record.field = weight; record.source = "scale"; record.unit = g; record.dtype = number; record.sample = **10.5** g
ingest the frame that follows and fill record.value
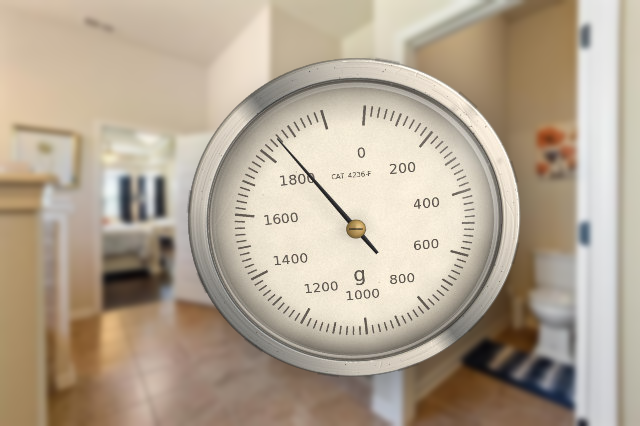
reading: **1860** g
